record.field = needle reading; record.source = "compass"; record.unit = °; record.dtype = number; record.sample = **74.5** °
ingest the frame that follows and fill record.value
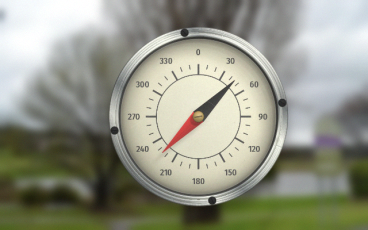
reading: **225** °
